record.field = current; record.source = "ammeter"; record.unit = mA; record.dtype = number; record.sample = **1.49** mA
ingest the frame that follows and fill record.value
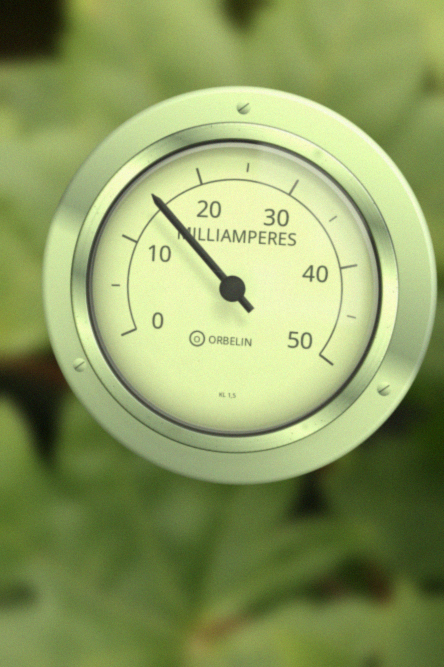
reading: **15** mA
